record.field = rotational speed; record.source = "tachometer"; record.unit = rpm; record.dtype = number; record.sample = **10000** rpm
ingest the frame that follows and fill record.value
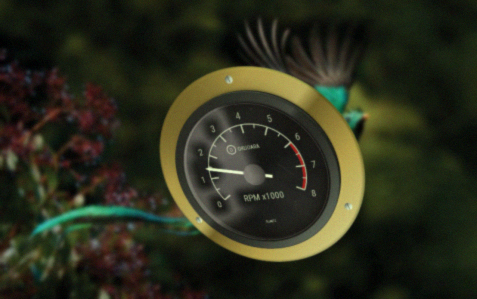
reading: **1500** rpm
